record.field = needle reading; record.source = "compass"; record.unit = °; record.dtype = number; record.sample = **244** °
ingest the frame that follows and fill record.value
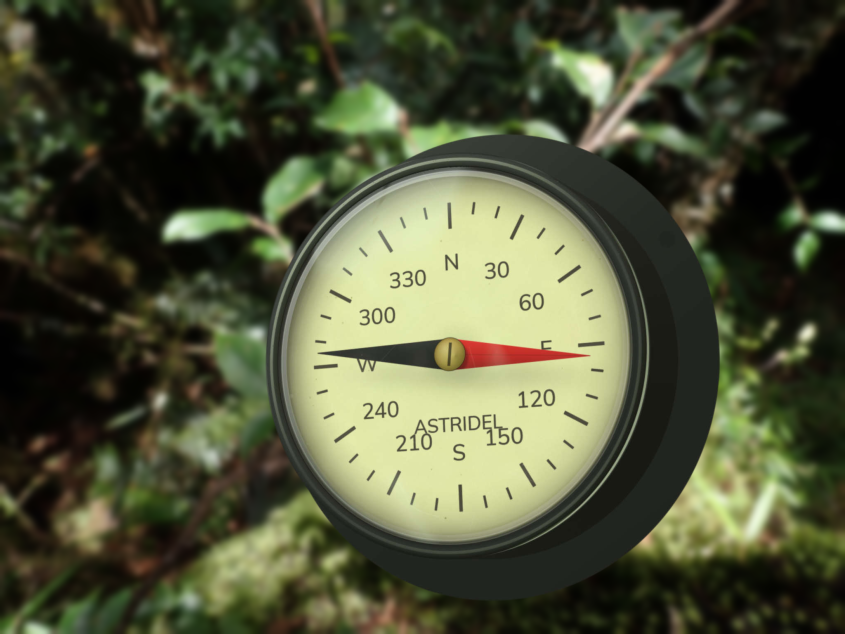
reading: **95** °
